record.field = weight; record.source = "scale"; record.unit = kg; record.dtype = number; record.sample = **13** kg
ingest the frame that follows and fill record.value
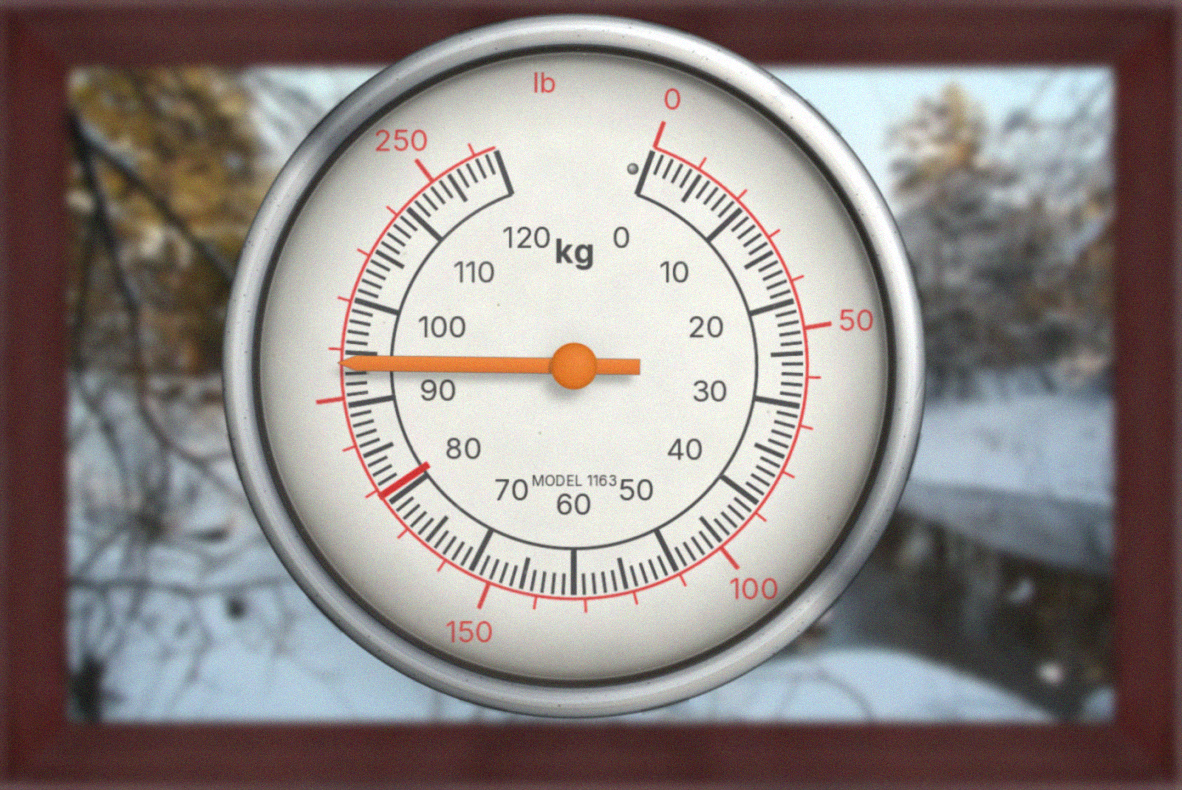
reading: **94** kg
